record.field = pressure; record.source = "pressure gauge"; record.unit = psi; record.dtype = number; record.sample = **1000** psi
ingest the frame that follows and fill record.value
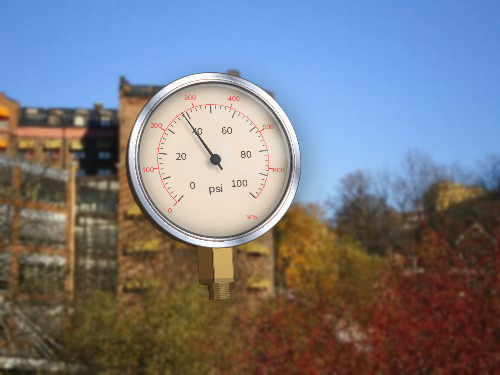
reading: **38** psi
